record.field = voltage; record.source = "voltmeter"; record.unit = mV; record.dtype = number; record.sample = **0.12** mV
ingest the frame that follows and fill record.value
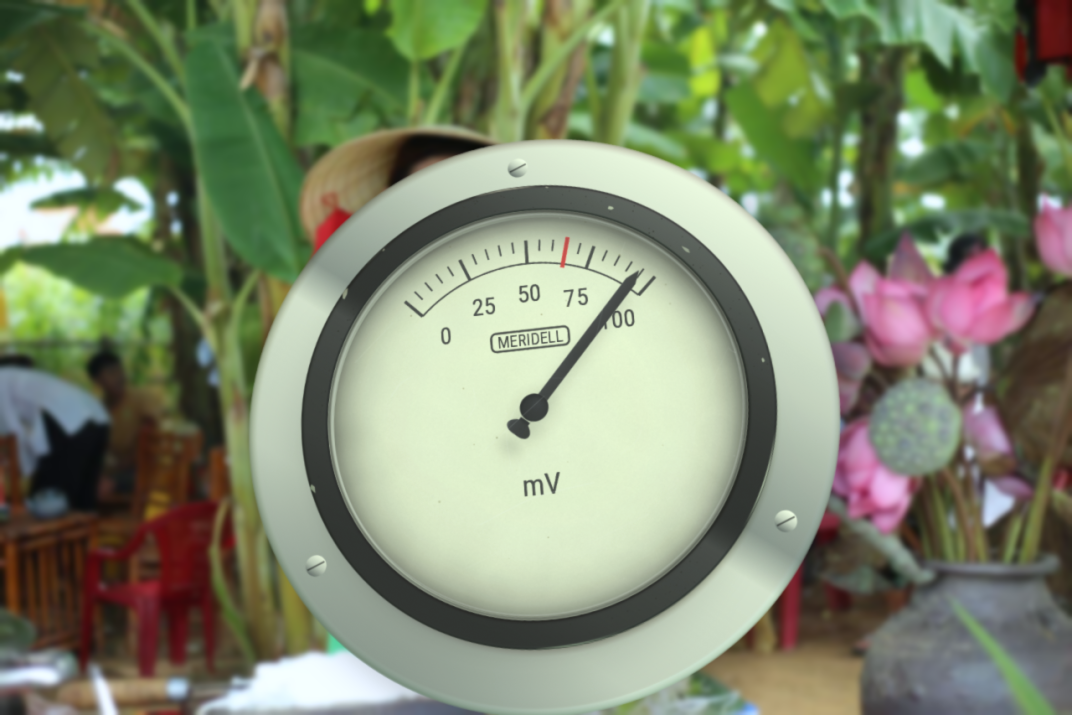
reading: **95** mV
